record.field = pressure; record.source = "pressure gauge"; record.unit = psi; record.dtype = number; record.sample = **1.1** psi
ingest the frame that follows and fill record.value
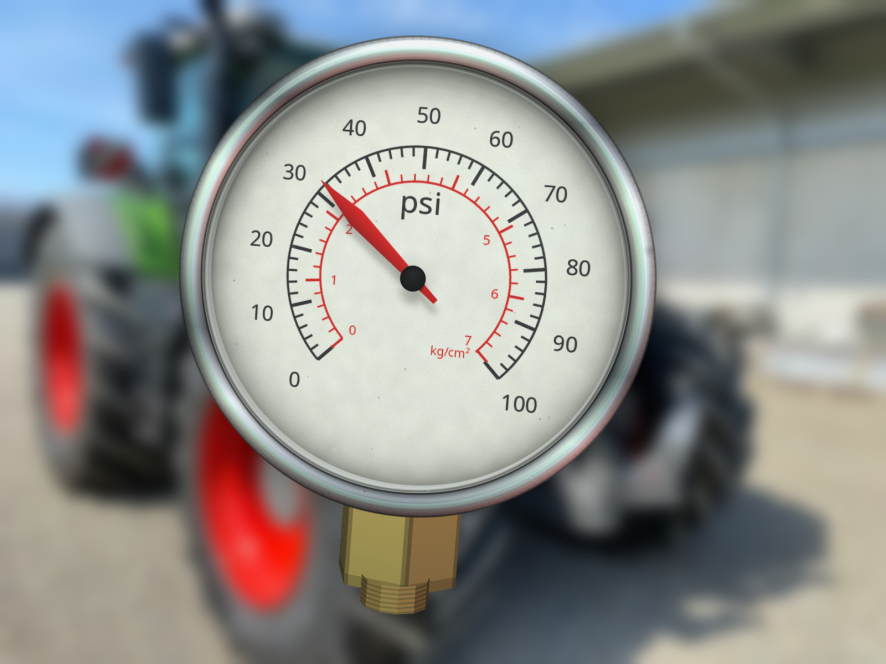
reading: **32** psi
